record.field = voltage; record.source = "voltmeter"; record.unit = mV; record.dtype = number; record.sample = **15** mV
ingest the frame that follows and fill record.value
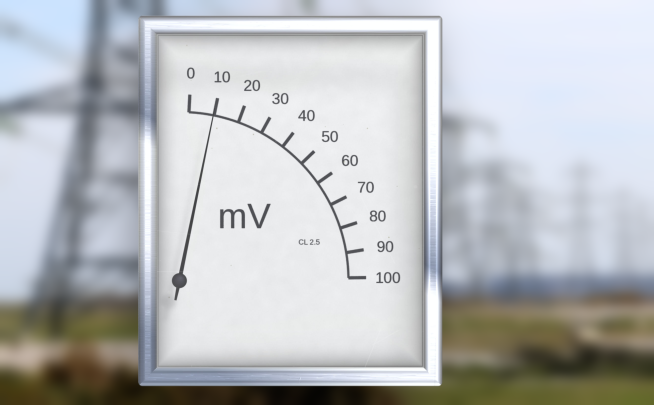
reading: **10** mV
